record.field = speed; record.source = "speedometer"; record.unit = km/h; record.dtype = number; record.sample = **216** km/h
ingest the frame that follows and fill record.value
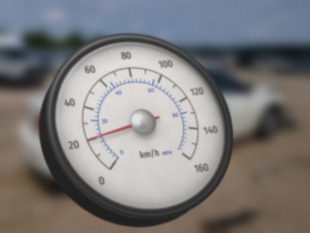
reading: **20** km/h
